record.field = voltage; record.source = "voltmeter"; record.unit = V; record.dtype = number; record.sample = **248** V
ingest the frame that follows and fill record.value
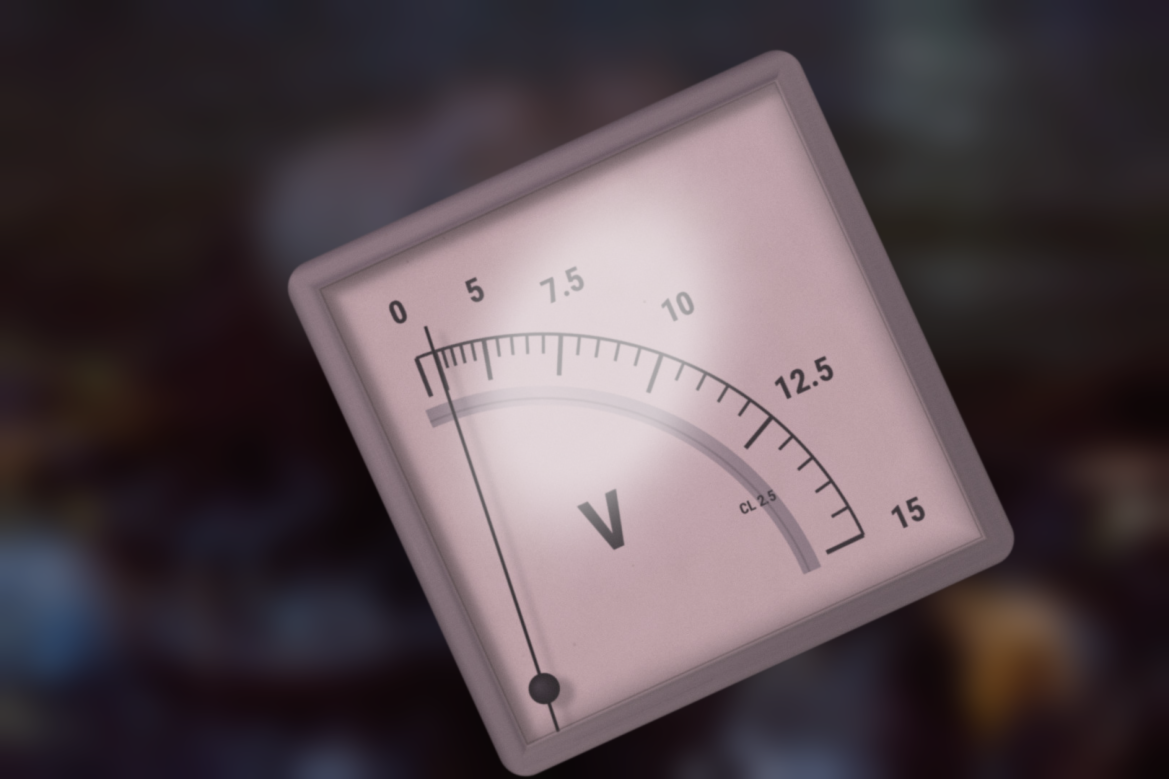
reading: **2.5** V
